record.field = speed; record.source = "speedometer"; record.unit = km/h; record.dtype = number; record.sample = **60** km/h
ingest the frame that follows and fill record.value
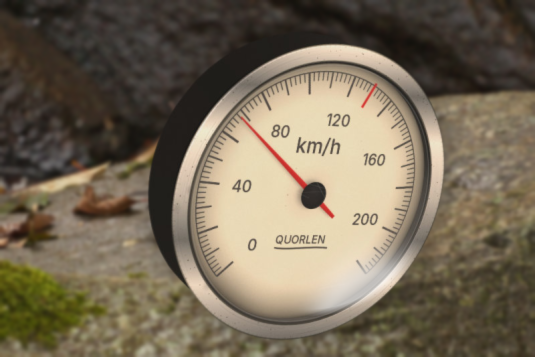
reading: **68** km/h
